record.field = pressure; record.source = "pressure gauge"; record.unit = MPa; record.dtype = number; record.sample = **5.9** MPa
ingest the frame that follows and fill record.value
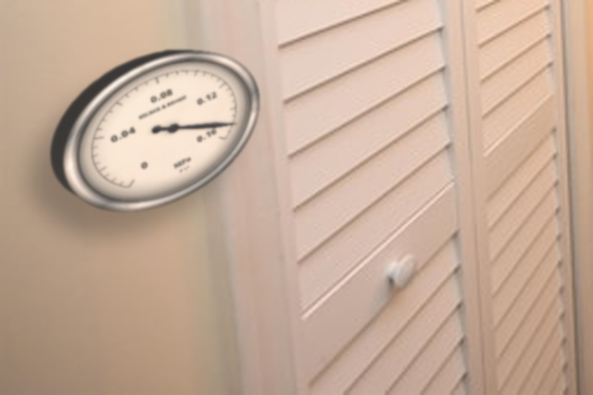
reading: **0.15** MPa
